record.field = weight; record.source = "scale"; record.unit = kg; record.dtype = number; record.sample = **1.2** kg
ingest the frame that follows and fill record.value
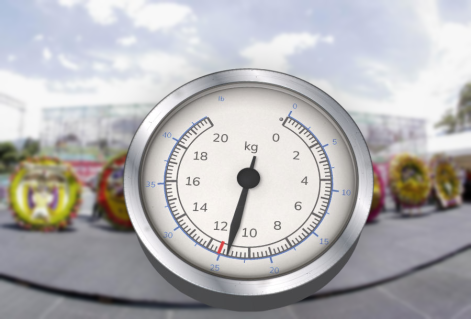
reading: **11** kg
